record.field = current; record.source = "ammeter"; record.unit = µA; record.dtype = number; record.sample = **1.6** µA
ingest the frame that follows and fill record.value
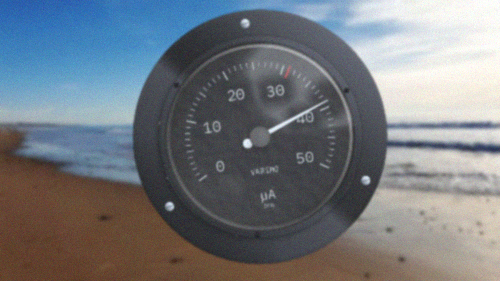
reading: **39** µA
